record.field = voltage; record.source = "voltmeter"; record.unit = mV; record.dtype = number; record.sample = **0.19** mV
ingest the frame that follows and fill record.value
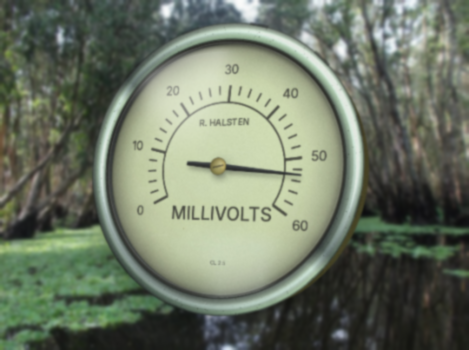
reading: **53** mV
